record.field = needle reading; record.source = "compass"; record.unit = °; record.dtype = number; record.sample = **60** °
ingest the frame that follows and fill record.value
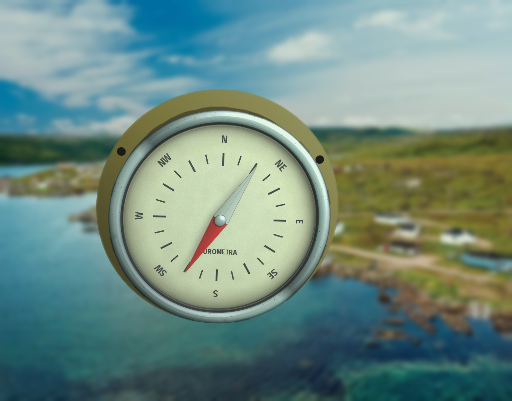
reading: **210** °
